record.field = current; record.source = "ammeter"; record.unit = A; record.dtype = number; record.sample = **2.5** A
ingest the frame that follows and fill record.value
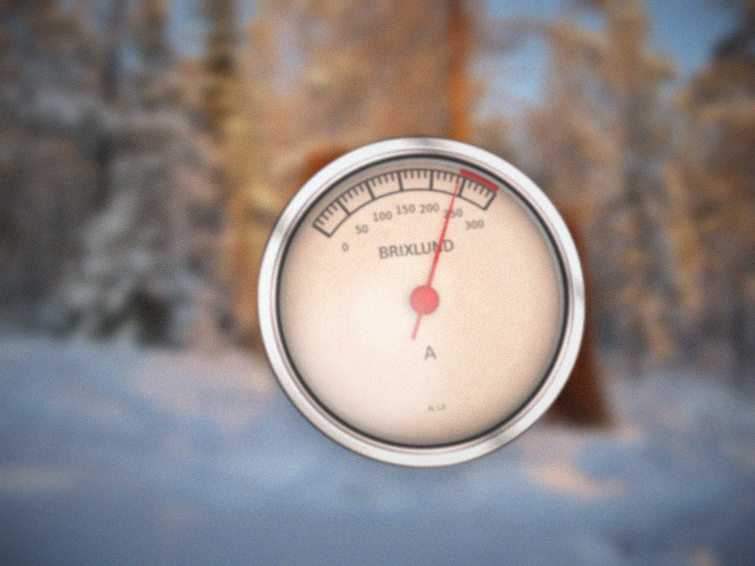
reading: **240** A
